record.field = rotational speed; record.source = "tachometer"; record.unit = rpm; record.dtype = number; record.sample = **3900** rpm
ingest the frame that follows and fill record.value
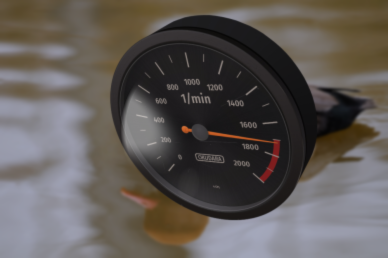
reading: **1700** rpm
